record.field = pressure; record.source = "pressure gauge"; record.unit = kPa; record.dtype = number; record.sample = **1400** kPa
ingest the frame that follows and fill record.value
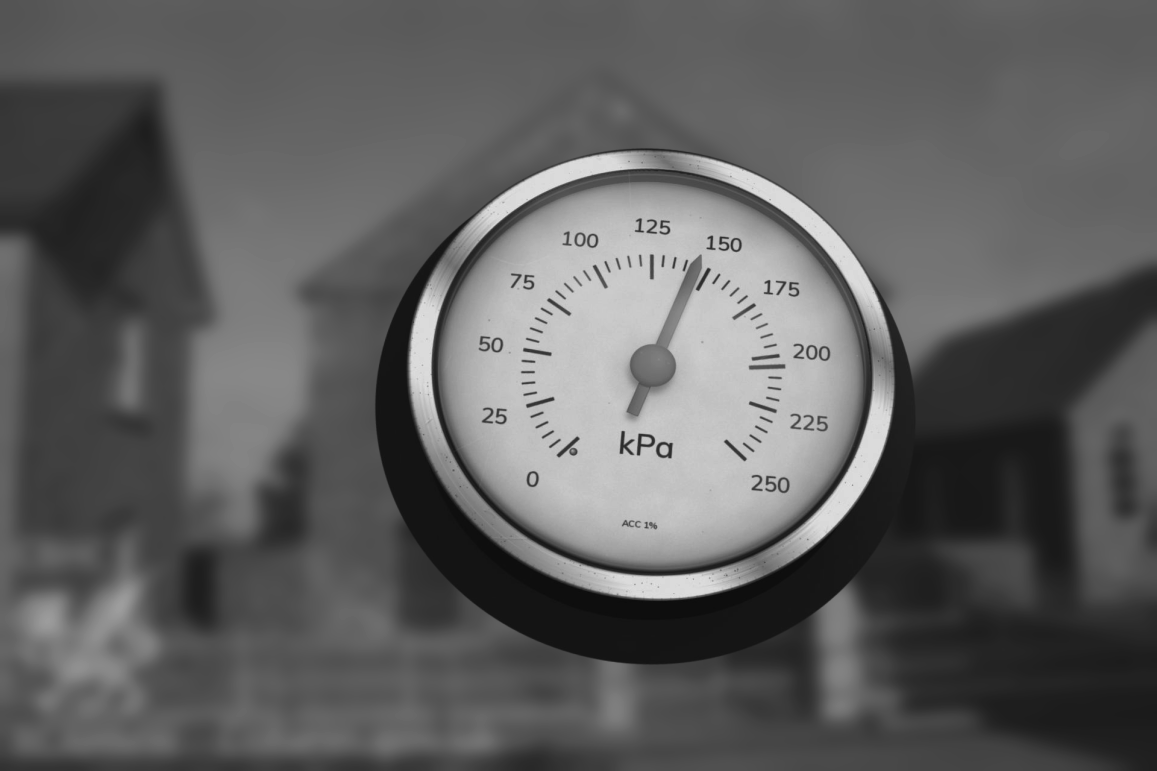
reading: **145** kPa
